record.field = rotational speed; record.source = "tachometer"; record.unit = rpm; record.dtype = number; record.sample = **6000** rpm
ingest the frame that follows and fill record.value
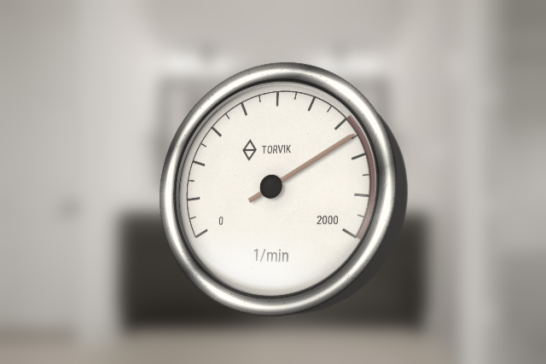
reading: **1500** rpm
